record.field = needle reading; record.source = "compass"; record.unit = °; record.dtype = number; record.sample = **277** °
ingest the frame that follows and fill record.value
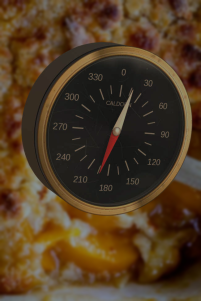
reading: **195** °
